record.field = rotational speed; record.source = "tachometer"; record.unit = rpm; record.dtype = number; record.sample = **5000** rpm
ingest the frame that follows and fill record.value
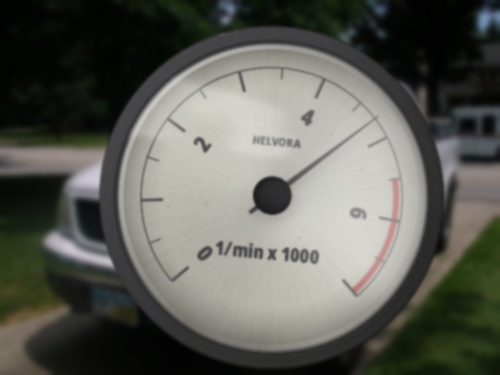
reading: **4750** rpm
